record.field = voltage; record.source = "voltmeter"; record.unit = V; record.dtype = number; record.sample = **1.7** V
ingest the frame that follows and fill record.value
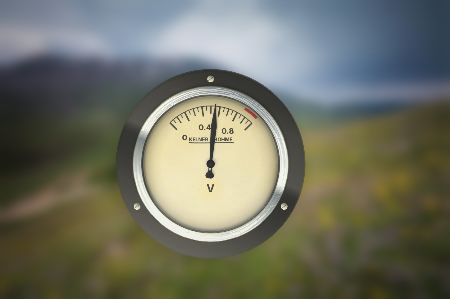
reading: **0.55** V
